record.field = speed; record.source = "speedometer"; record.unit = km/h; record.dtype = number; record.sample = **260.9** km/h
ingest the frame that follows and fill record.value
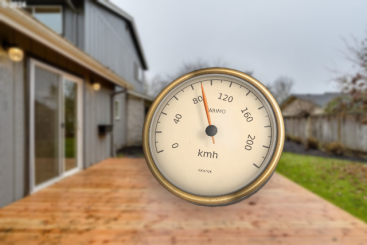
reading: **90** km/h
